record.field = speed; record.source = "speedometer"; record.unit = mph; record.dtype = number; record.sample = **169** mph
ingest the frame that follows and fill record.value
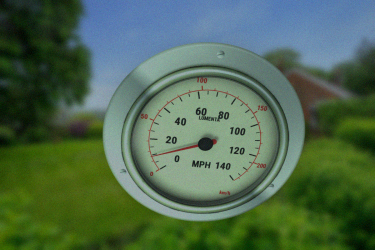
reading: **10** mph
